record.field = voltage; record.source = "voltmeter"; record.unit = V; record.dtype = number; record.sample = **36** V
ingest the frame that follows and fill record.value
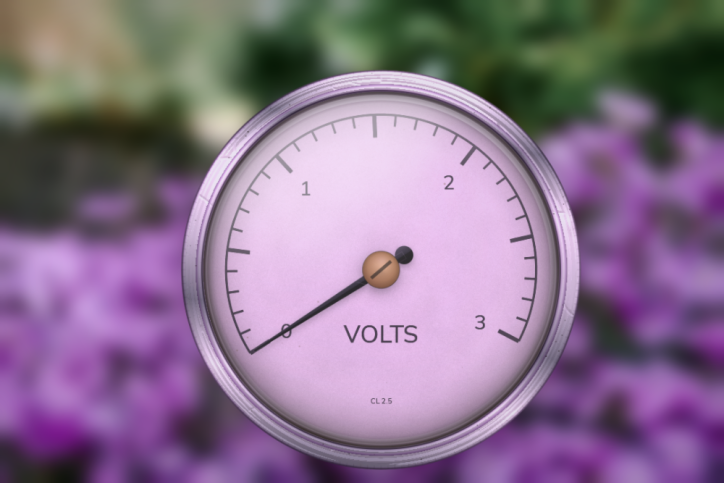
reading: **0** V
